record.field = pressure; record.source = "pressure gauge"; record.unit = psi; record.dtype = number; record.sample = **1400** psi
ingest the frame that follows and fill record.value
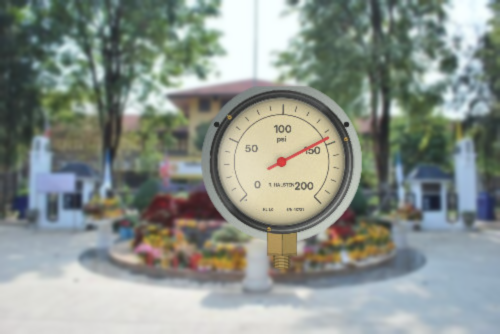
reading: **145** psi
